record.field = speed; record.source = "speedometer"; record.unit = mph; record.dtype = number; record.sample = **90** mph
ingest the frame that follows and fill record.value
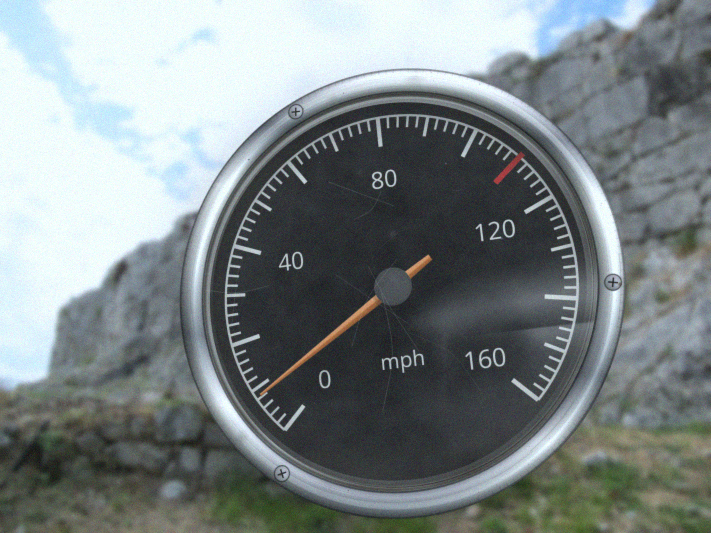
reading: **8** mph
